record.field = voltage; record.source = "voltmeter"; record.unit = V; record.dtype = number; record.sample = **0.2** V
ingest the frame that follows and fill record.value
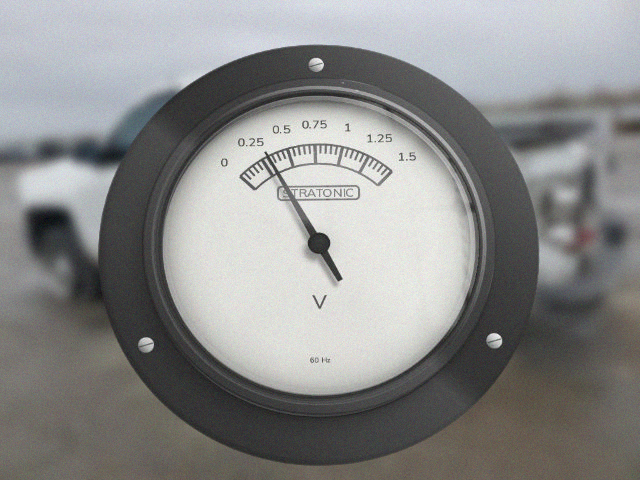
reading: **0.3** V
